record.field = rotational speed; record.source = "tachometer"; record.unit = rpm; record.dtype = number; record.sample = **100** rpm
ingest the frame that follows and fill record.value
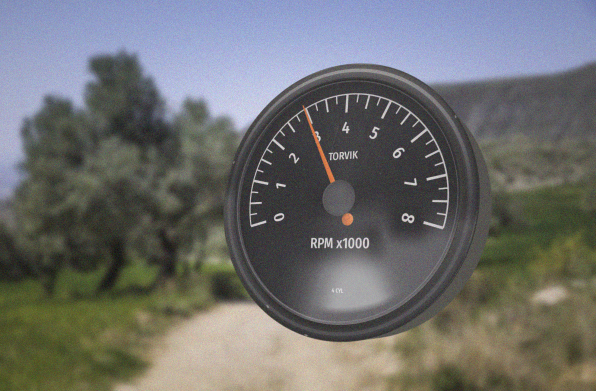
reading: **3000** rpm
